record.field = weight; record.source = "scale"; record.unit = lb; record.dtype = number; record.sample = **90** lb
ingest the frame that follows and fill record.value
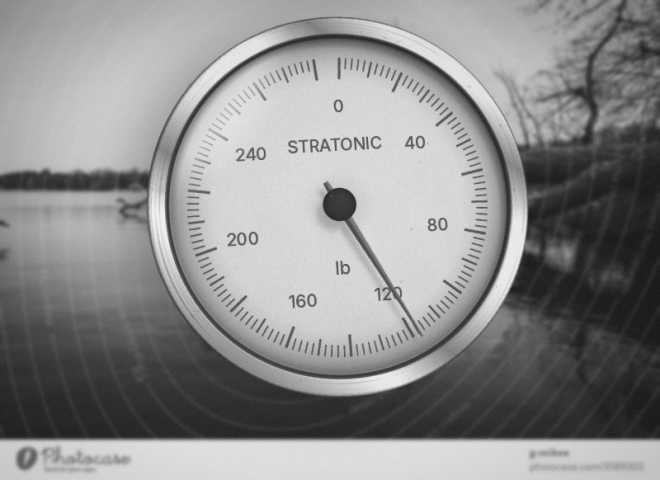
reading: **118** lb
